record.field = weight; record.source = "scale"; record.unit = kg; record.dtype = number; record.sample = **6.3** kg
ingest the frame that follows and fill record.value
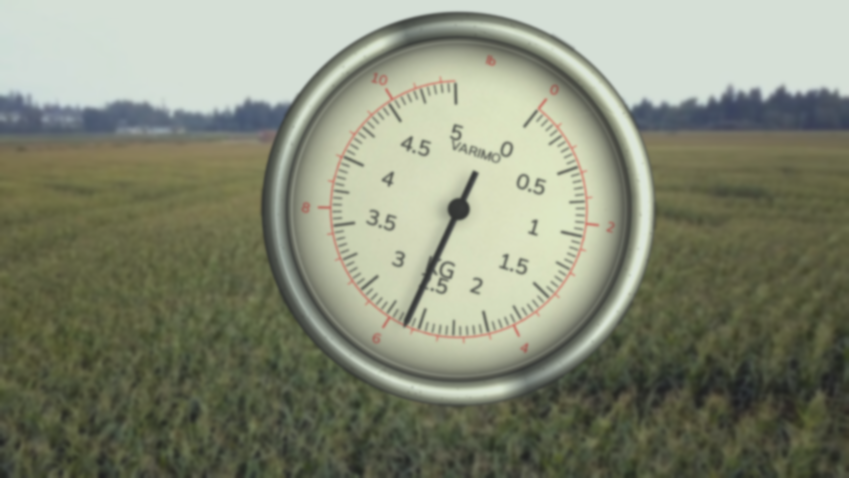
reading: **2.6** kg
